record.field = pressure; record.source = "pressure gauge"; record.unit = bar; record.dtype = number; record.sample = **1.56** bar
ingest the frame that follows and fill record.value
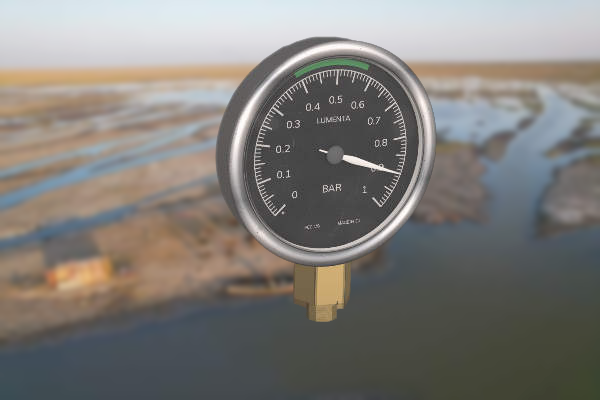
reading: **0.9** bar
